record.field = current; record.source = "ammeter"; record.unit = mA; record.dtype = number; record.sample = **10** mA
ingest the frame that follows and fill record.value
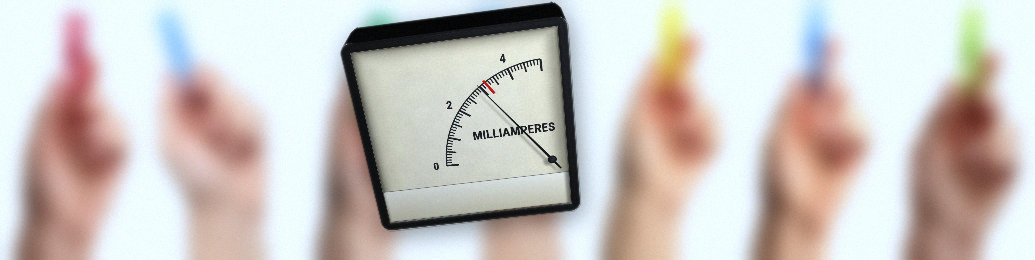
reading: **3** mA
